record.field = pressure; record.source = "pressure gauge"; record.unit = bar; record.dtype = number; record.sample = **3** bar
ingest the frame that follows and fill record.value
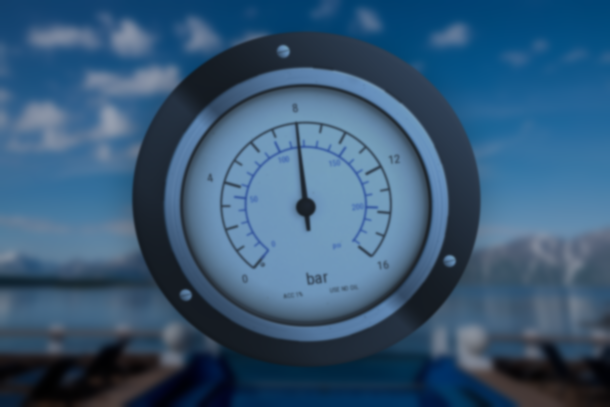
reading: **8** bar
